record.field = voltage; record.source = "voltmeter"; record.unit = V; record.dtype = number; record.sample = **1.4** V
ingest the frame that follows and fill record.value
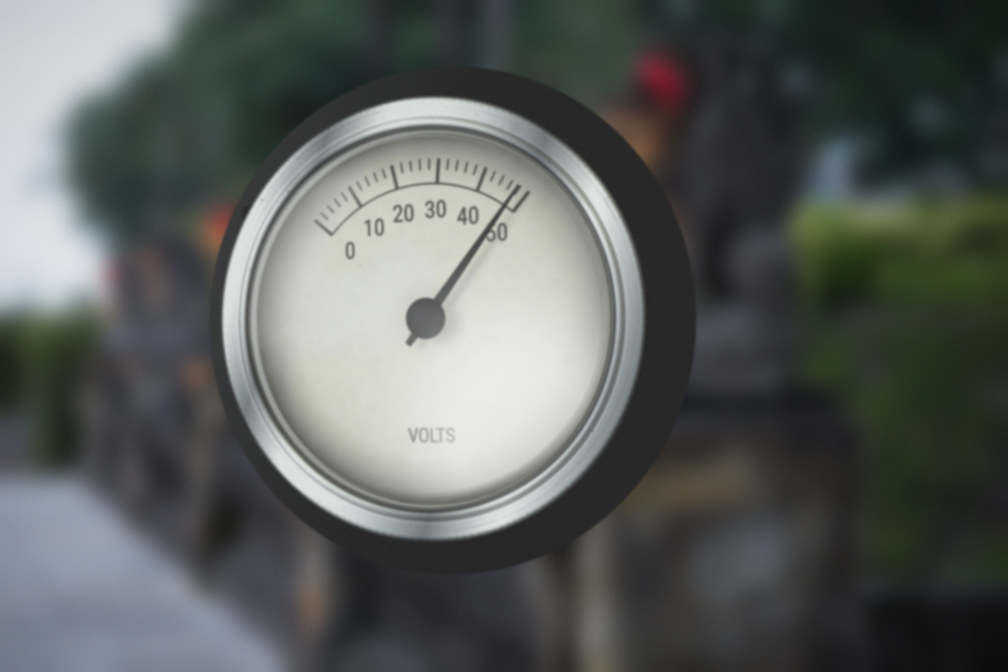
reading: **48** V
